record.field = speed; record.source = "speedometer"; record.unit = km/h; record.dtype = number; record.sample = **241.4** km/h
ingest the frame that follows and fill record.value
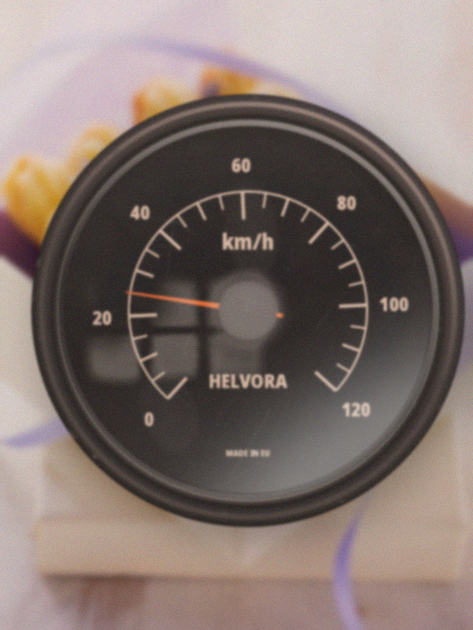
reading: **25** km/h
